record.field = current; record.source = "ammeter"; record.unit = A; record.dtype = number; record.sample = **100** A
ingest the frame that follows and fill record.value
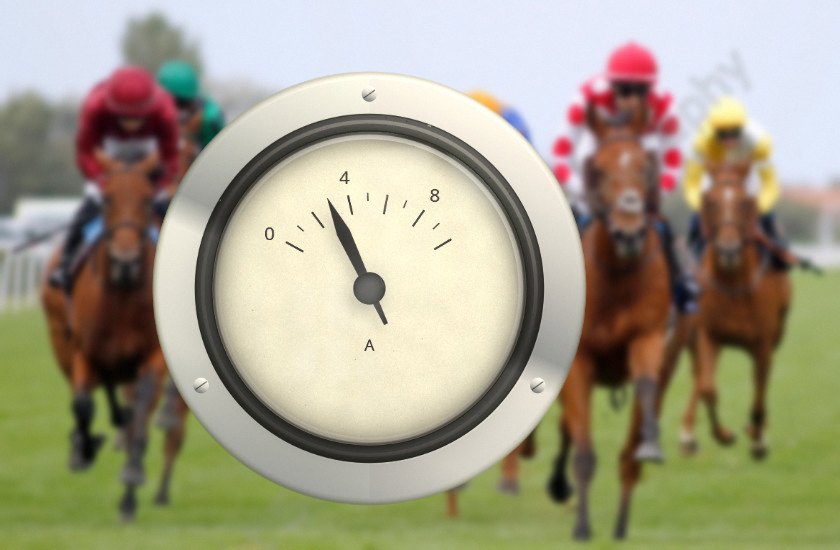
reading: **3** A
